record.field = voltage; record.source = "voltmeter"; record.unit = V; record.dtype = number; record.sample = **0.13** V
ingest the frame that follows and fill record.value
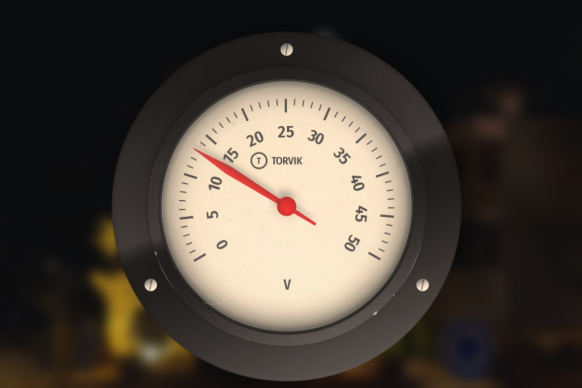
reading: **13** V
